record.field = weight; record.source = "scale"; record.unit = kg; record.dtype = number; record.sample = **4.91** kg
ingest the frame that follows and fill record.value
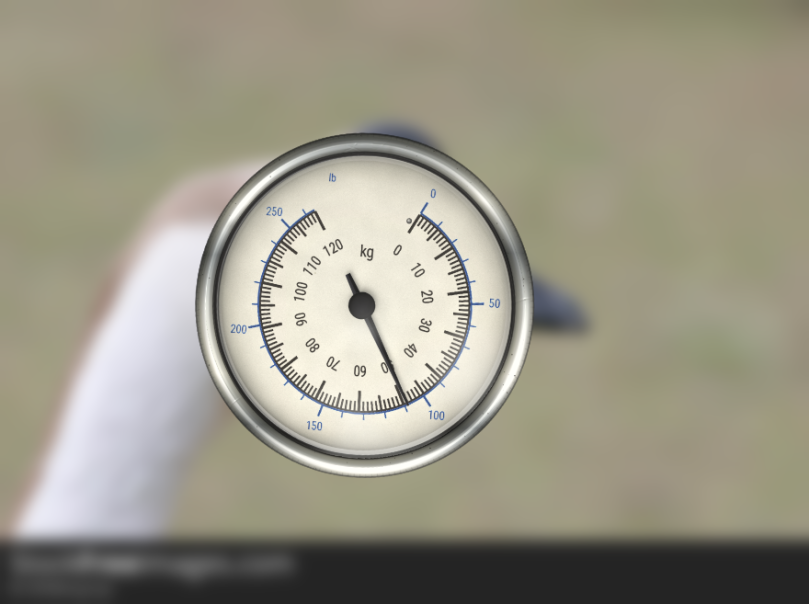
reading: **49** kg
